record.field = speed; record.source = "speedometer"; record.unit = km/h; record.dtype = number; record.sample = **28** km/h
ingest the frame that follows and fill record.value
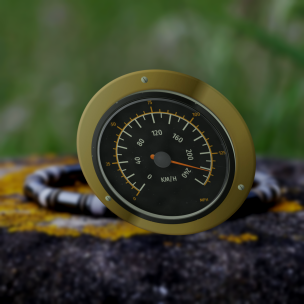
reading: **220** km/h
